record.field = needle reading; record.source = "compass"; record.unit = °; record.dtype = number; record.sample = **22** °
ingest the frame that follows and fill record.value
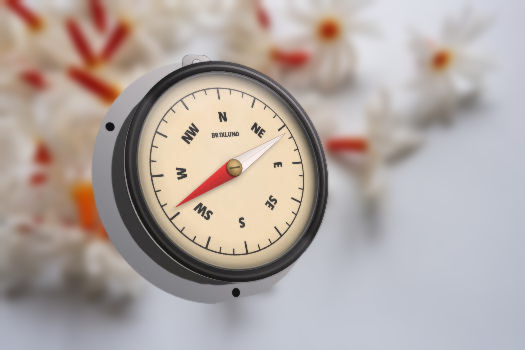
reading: **245** °
